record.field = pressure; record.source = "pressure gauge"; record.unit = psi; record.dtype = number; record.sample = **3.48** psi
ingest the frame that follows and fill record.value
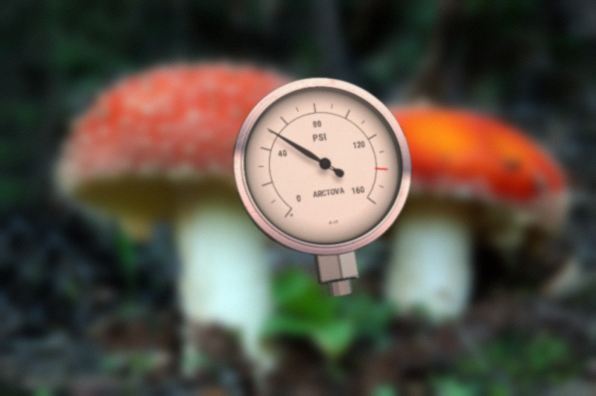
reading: **50** psi
